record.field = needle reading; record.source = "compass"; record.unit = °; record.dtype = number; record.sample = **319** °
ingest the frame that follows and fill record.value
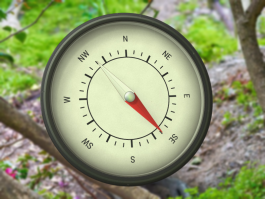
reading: **140** °
